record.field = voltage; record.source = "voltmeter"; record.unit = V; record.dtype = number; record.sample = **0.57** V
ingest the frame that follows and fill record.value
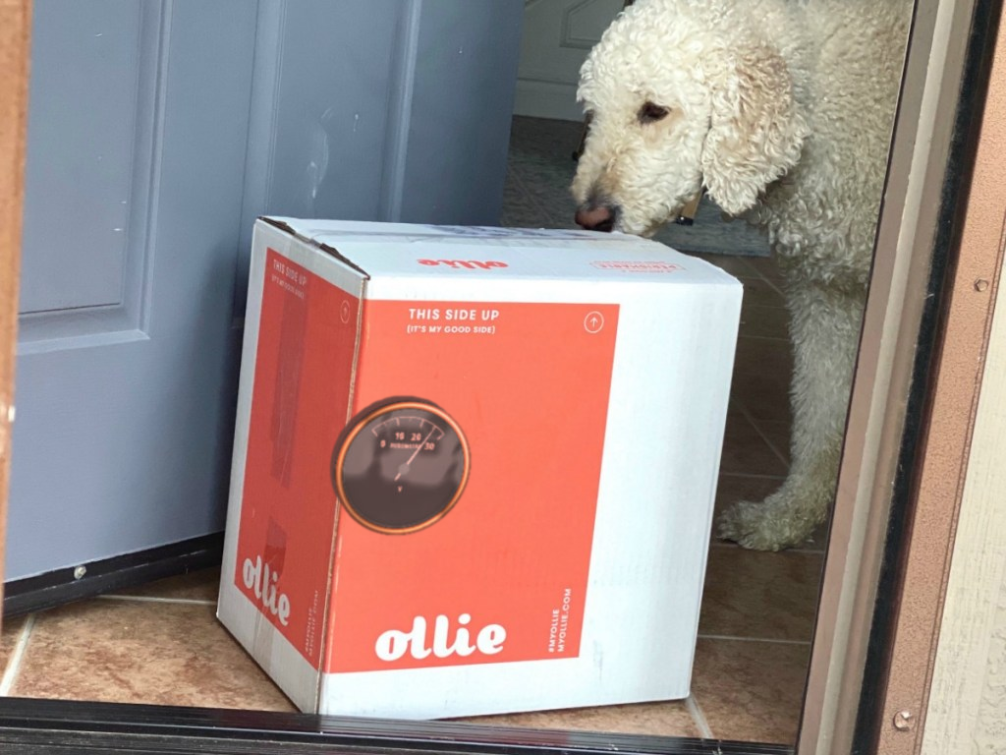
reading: **25** V
